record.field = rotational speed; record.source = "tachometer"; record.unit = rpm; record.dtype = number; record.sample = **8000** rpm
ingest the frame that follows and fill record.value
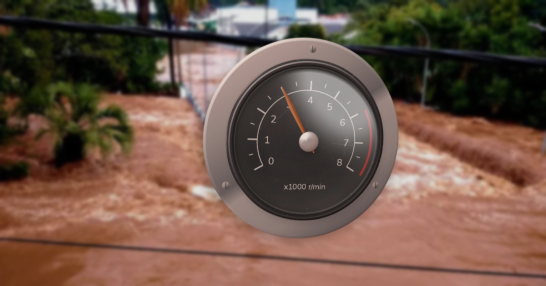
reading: **3000** rpm
